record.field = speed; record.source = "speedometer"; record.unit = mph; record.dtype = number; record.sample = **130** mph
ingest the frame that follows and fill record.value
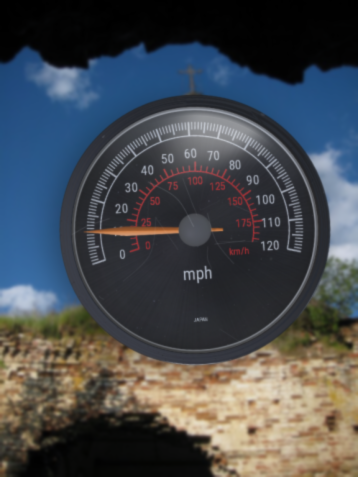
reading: **10** mph
